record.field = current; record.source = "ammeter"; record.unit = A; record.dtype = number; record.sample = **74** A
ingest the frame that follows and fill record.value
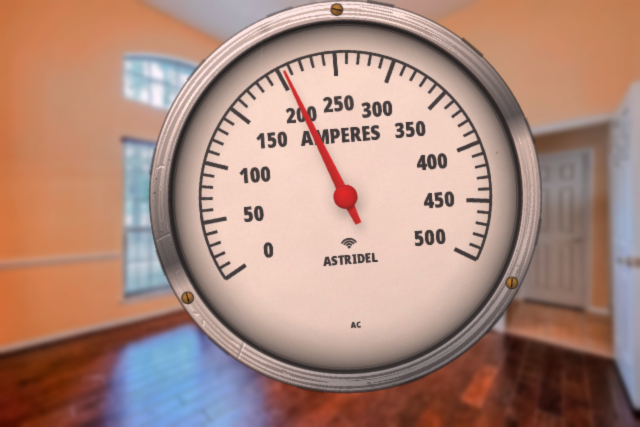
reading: **205** A
